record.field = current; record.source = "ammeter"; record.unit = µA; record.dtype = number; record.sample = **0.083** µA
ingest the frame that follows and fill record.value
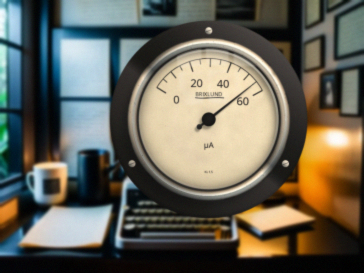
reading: **55** µA
